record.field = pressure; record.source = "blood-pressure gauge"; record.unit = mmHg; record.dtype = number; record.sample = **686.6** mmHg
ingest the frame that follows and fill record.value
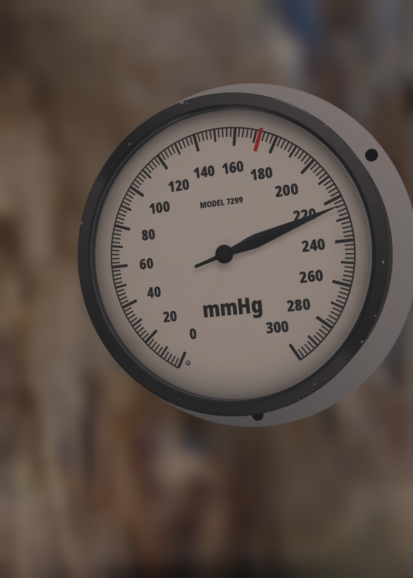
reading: **224** mmHg
